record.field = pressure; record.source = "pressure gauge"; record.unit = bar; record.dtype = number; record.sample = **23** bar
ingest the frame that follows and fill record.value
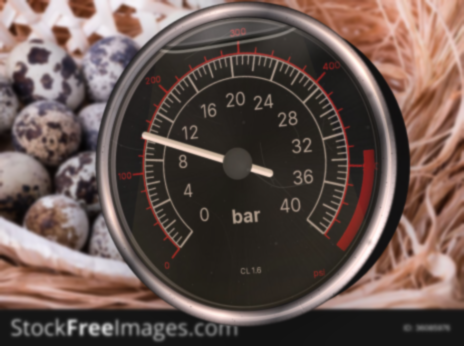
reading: **10** bar
